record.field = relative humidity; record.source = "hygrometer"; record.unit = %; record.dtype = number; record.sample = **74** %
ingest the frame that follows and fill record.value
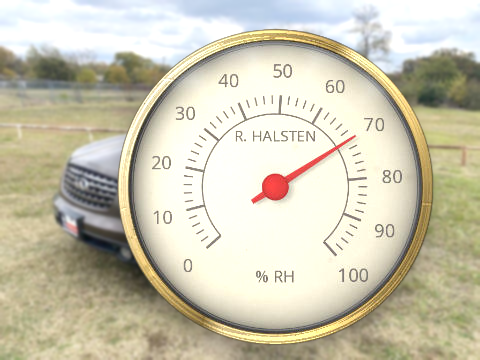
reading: **70** %
